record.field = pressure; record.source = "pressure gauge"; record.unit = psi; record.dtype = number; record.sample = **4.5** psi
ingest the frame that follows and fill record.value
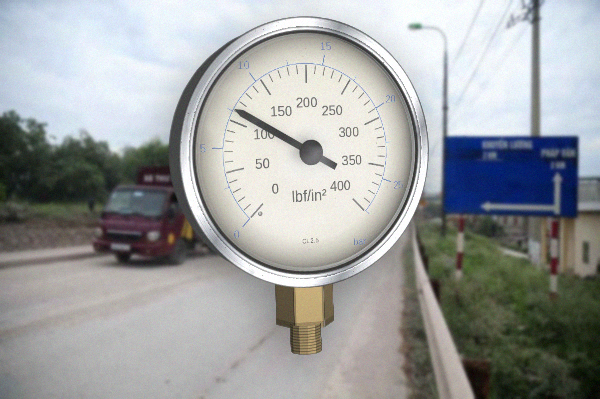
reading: **110** psi
